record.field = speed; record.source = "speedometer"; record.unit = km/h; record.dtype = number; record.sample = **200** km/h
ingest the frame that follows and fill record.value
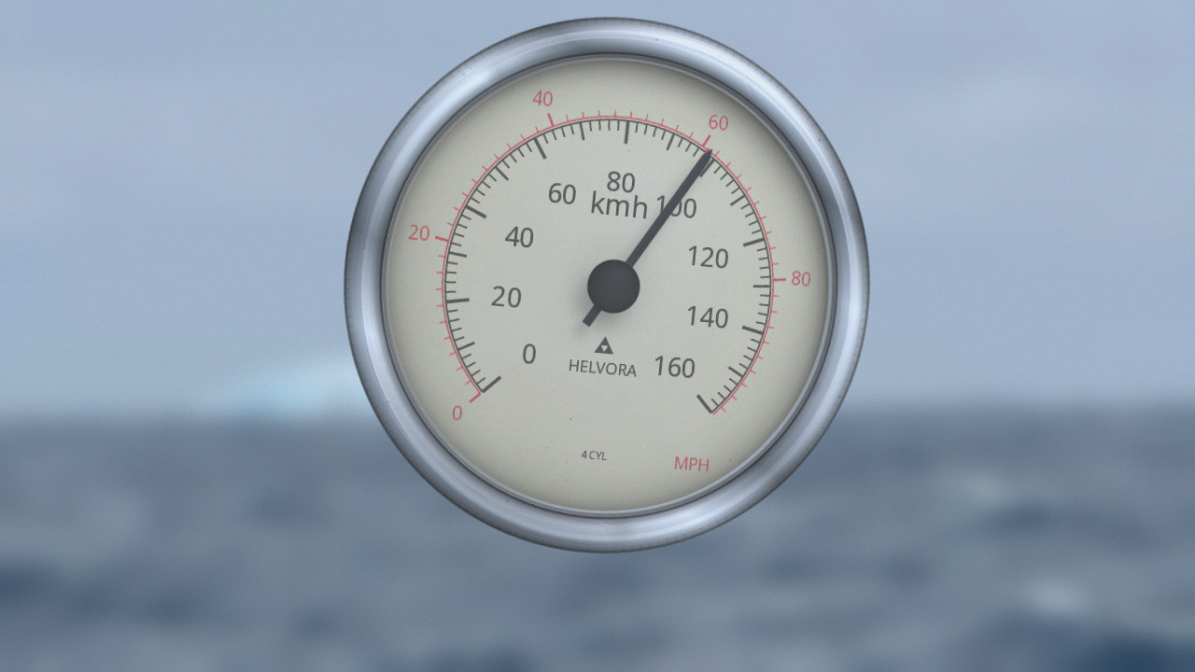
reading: **98** km/h
